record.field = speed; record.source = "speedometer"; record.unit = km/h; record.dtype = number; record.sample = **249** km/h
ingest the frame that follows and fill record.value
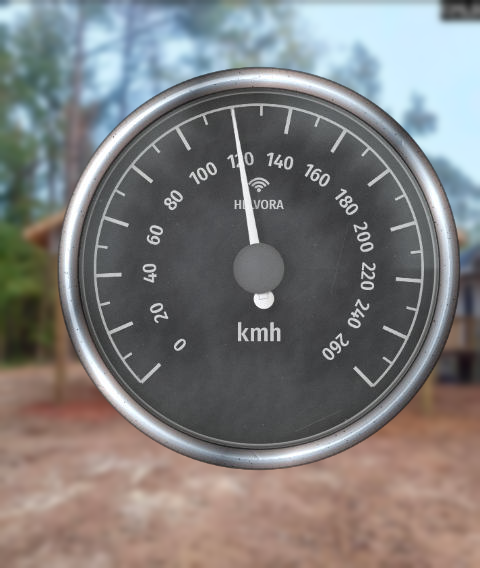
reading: **120** km/h
